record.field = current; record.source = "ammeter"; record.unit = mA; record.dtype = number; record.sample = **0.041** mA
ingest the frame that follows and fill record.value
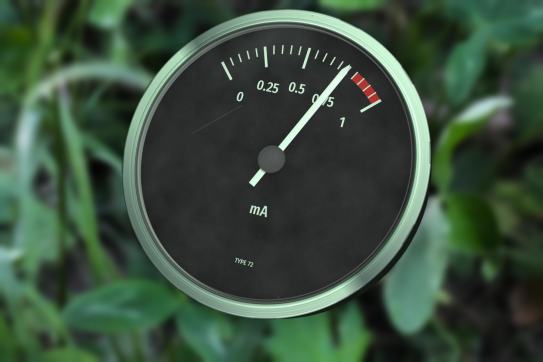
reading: **0.75** mA
